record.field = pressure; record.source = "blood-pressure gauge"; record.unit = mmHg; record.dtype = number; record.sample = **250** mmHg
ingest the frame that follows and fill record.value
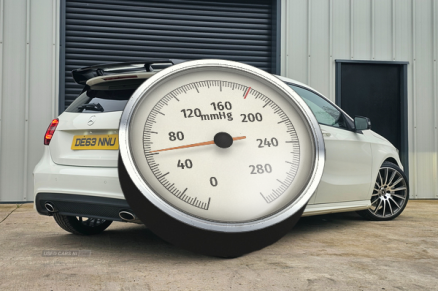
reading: **60** mmHg
